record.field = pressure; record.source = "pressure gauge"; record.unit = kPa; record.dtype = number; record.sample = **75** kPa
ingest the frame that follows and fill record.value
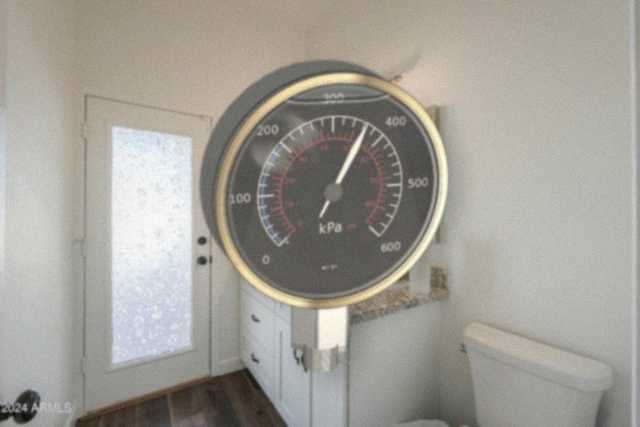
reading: **360** kPa
